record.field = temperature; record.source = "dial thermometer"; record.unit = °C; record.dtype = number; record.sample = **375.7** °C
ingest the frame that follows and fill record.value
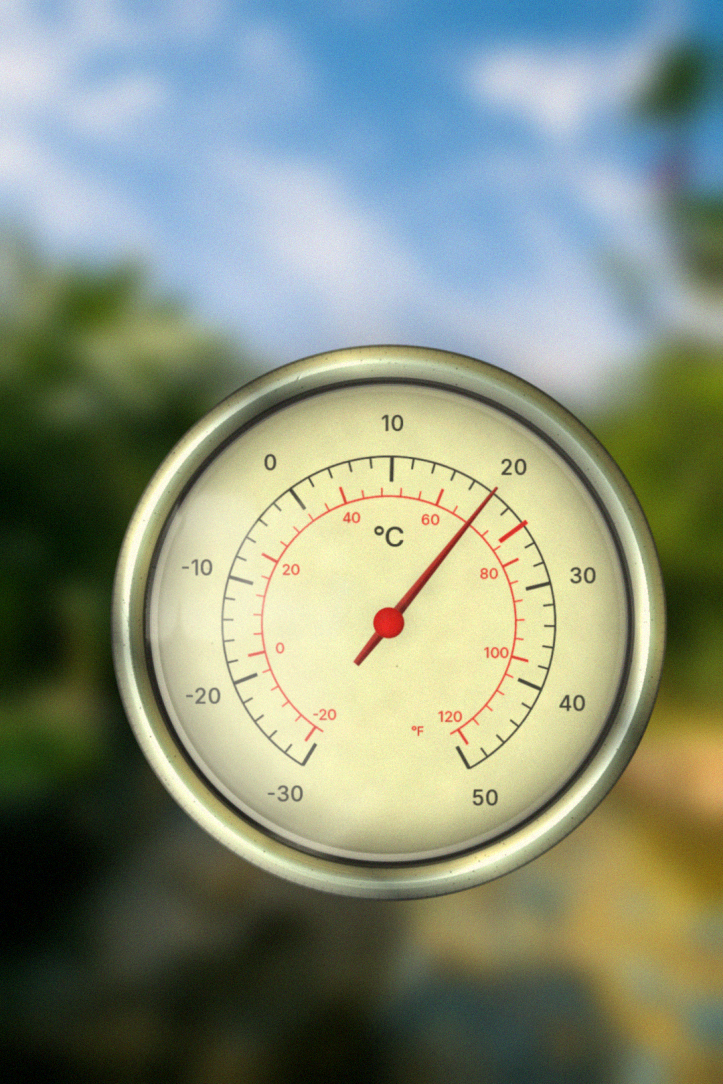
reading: **20** °C
